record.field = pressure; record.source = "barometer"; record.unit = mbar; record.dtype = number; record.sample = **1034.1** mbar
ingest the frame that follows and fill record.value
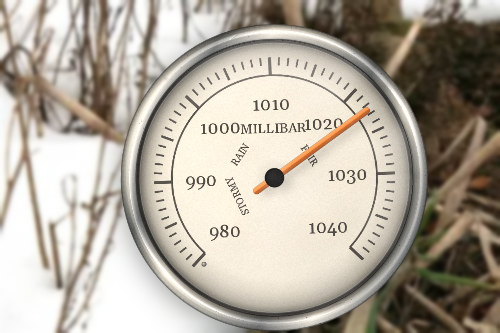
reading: **1022.5** mbar
